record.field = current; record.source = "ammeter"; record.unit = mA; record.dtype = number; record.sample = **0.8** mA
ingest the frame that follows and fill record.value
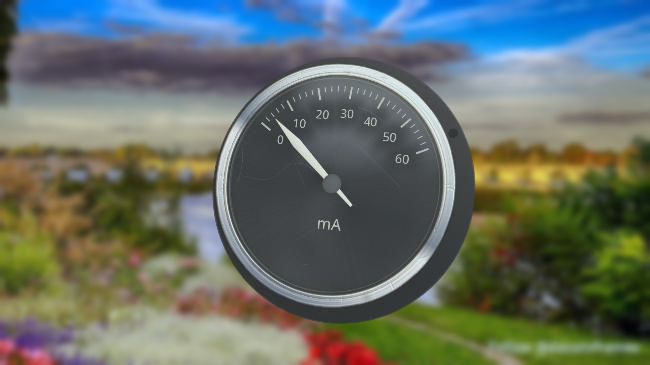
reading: **4** mA
